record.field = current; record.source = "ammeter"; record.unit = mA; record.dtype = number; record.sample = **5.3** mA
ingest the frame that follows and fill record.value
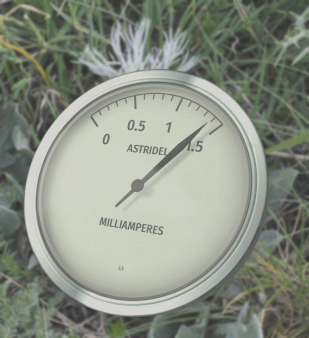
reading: **1.4** mA
